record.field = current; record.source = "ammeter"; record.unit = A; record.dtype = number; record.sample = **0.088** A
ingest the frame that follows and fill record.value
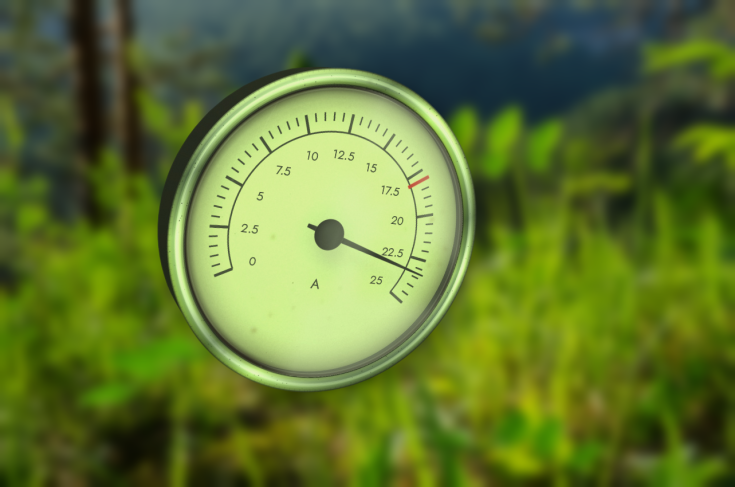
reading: **23.25** A
